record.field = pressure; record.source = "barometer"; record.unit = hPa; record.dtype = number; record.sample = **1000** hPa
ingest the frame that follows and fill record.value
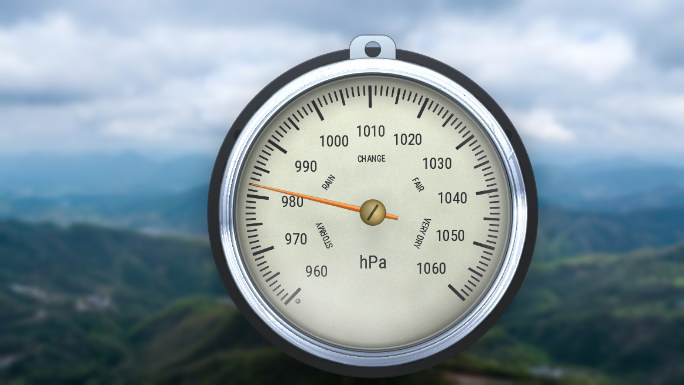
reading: **982** hPa
